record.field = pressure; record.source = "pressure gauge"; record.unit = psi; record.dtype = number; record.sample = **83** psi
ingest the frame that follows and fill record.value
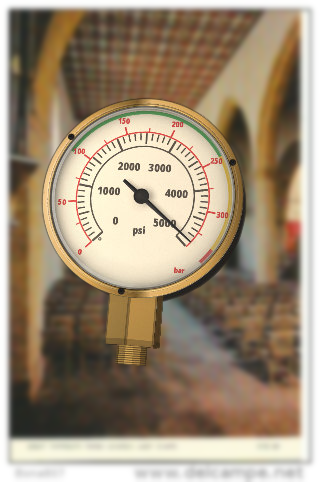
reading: **4900** psi
